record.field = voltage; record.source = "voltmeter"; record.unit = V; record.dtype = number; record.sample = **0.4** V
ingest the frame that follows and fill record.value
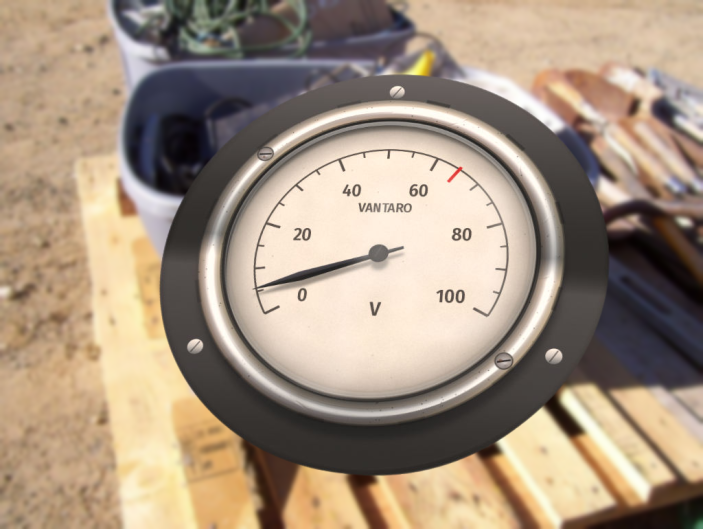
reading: **5** V
